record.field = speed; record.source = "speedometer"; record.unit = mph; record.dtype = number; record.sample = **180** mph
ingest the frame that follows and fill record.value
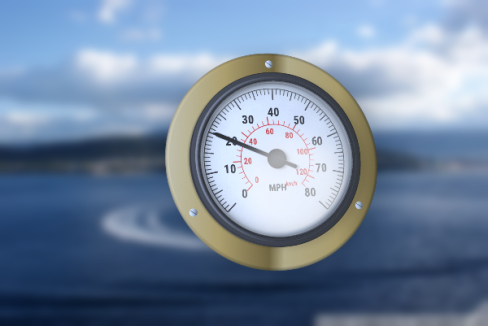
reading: **20** mph
